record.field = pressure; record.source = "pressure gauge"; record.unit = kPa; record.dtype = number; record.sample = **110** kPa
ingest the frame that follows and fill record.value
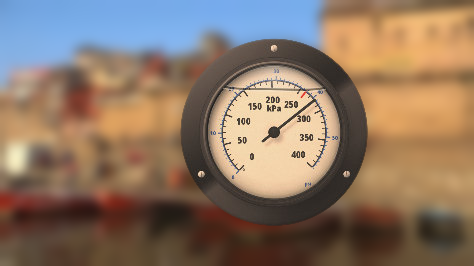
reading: **280** kPa
